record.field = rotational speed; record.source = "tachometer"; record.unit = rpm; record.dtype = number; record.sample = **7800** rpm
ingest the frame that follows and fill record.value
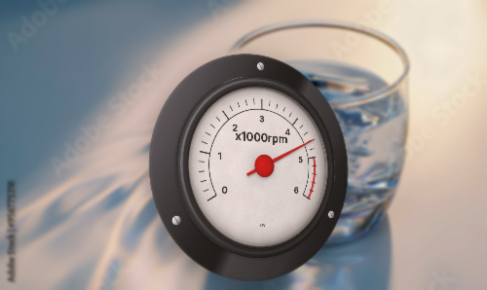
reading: **4600** rpm
